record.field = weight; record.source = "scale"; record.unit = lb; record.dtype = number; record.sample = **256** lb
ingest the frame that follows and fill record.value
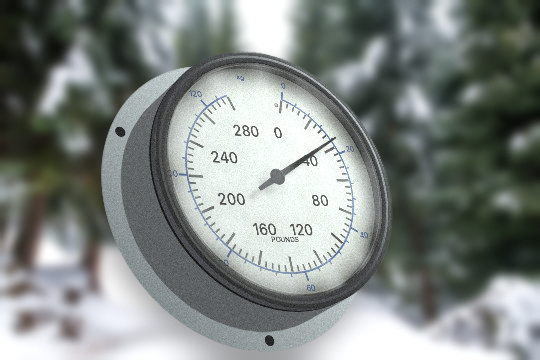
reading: **36** lb
